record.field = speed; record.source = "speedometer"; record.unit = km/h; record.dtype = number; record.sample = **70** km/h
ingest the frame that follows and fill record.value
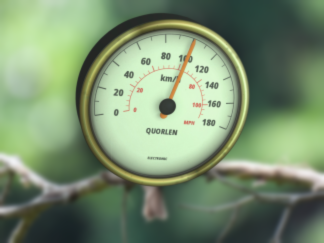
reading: **100** km/h
